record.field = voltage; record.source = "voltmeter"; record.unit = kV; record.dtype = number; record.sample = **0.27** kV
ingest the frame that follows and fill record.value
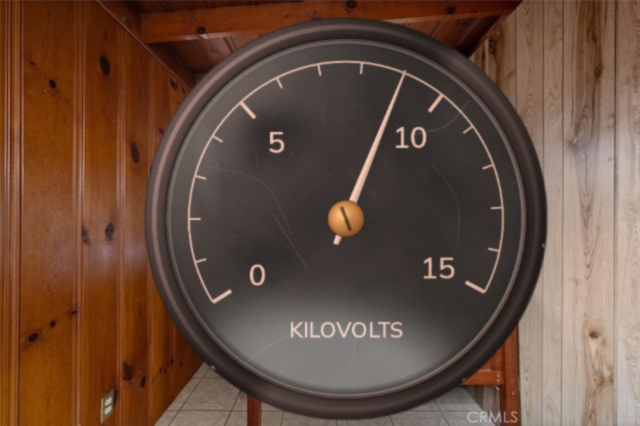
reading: **9** kV
